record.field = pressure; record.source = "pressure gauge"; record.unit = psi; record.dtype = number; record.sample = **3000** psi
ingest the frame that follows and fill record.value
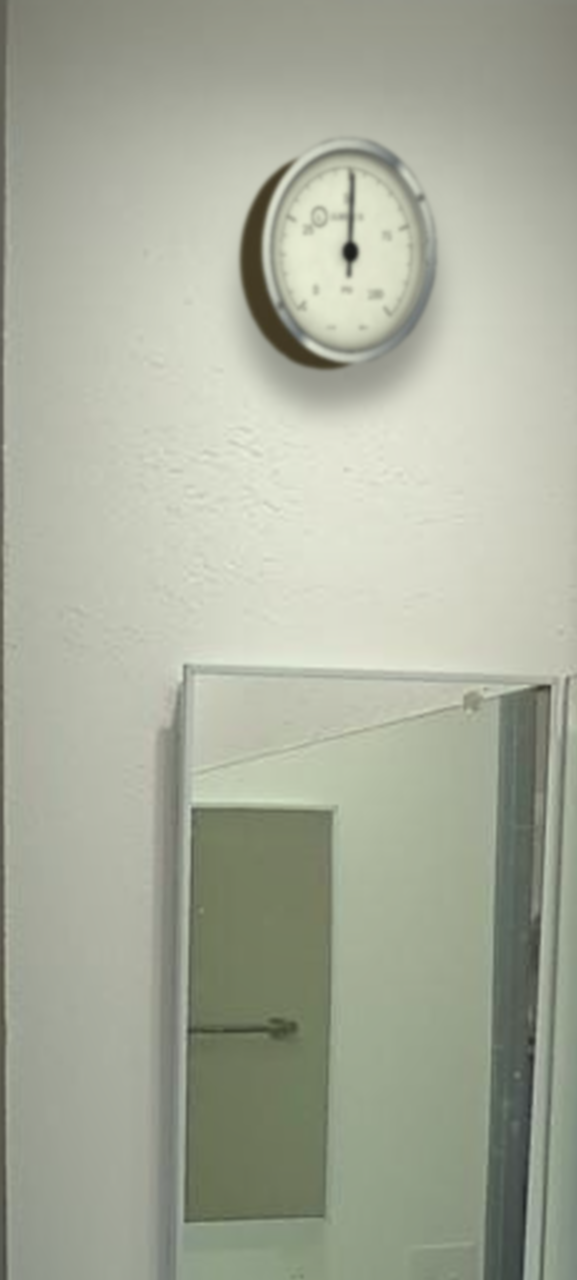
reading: **50** psi
